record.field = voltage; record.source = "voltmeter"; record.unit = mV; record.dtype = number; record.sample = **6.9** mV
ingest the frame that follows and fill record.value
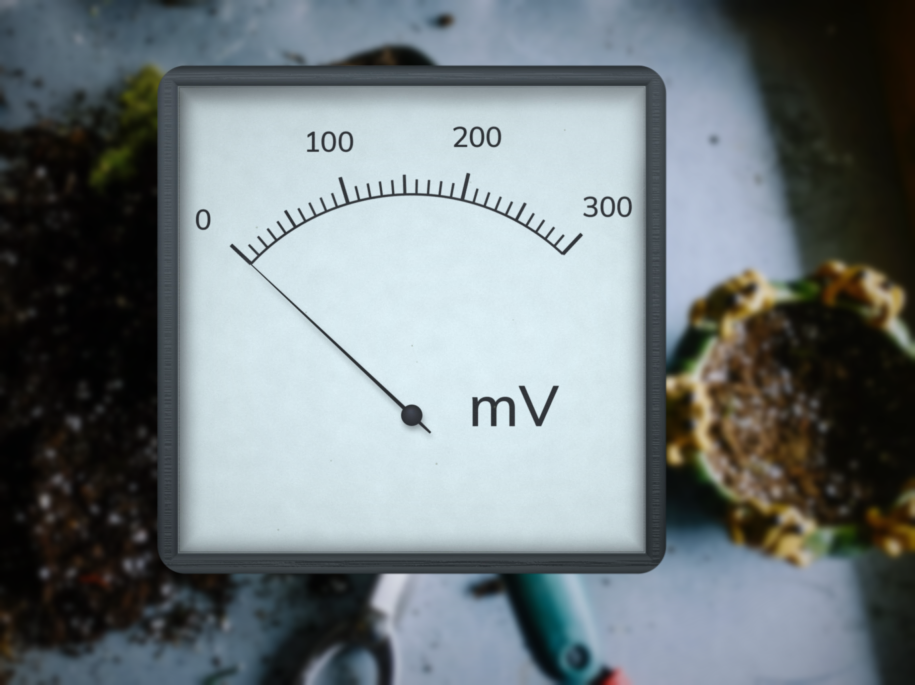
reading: **0** mV
